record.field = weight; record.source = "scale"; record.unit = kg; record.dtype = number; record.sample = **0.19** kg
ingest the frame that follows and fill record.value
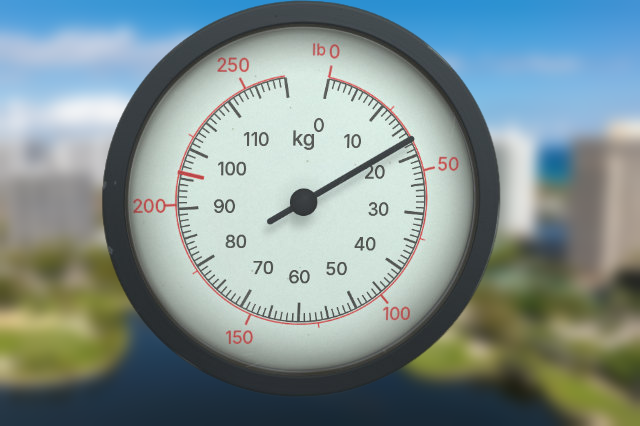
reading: **17** kg
